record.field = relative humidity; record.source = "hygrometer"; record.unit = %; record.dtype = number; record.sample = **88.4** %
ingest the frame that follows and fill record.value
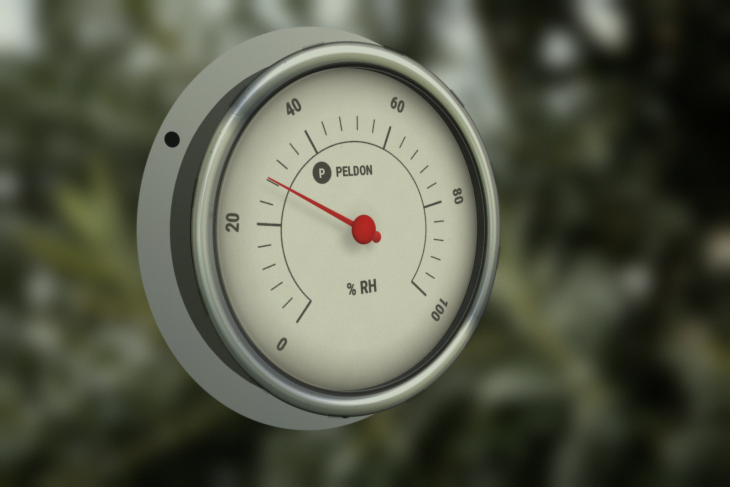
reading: **28** %
